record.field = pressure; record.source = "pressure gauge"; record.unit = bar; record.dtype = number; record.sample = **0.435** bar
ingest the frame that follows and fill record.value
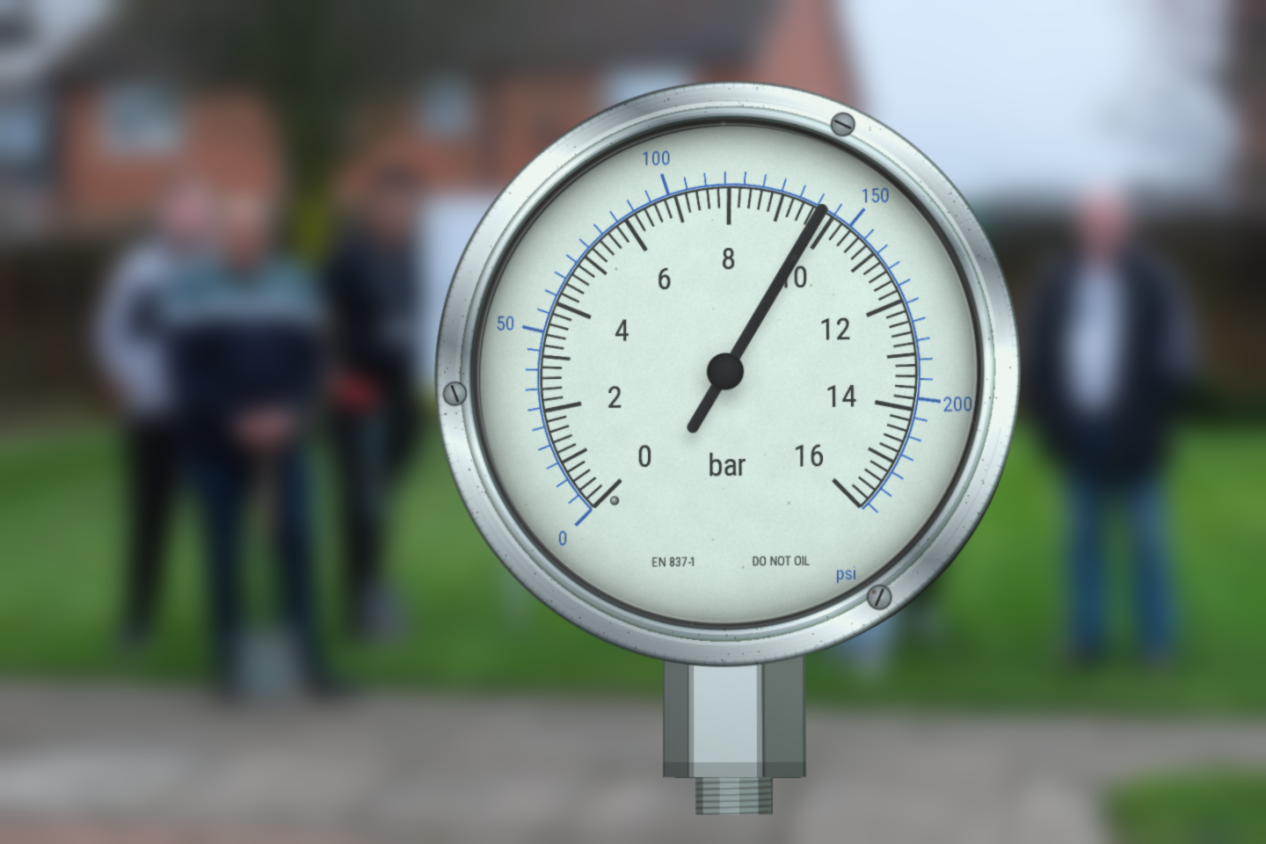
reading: **9.8** bar
